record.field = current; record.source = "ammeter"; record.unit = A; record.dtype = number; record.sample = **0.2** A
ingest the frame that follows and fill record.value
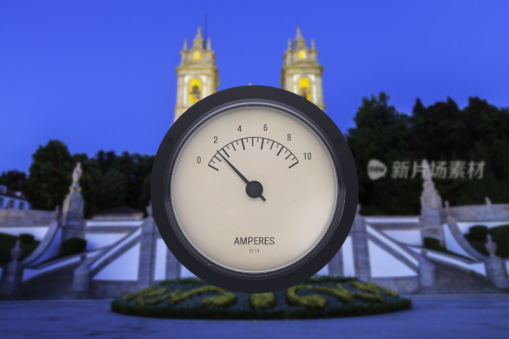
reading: **1.5** A
